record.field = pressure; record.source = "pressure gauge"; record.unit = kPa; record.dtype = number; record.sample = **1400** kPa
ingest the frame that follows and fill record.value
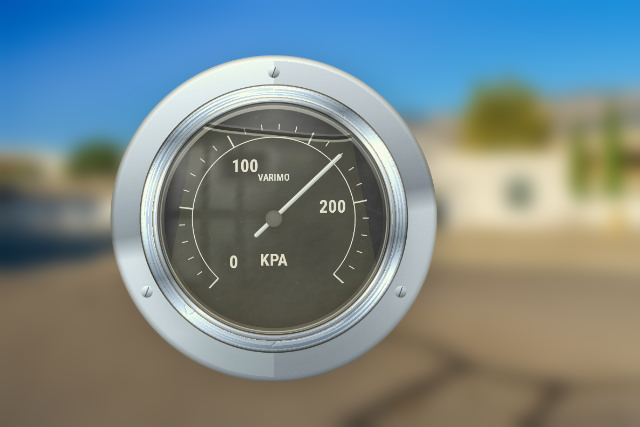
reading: **170** kPa
